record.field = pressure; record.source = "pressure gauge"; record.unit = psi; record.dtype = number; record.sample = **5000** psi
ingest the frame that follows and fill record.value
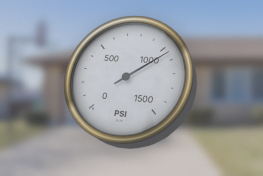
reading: **1050** psi
